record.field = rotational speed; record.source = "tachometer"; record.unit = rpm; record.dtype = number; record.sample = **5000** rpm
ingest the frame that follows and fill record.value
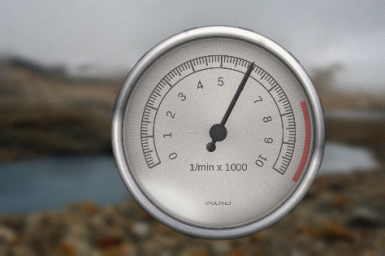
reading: **6000** rpm
